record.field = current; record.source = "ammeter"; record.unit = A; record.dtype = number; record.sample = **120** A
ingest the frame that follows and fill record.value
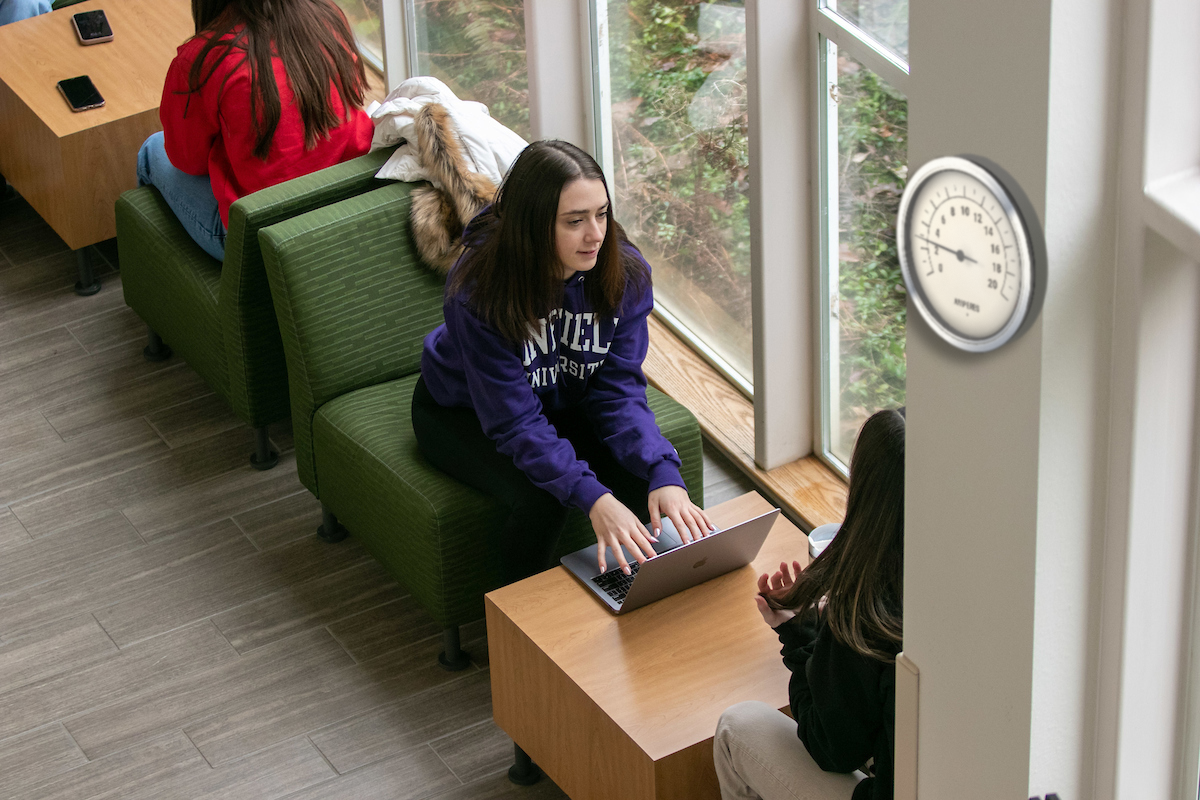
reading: **3** A
